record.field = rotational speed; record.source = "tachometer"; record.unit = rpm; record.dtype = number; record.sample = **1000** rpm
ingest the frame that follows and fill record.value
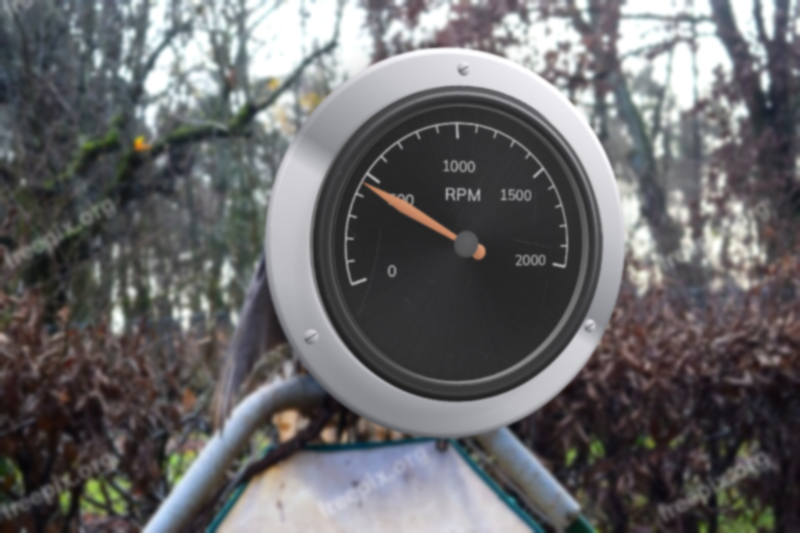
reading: **450** rpm
